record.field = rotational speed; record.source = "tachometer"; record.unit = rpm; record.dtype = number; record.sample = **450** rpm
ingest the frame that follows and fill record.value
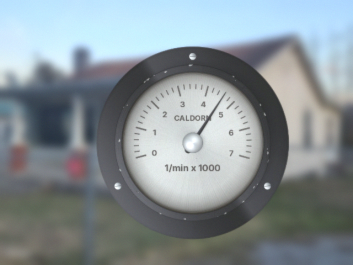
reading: **4600** rpm
